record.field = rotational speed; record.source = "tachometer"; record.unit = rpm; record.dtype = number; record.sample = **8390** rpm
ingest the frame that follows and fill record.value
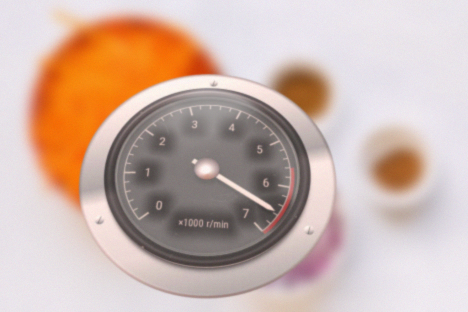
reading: **6600** rpm
